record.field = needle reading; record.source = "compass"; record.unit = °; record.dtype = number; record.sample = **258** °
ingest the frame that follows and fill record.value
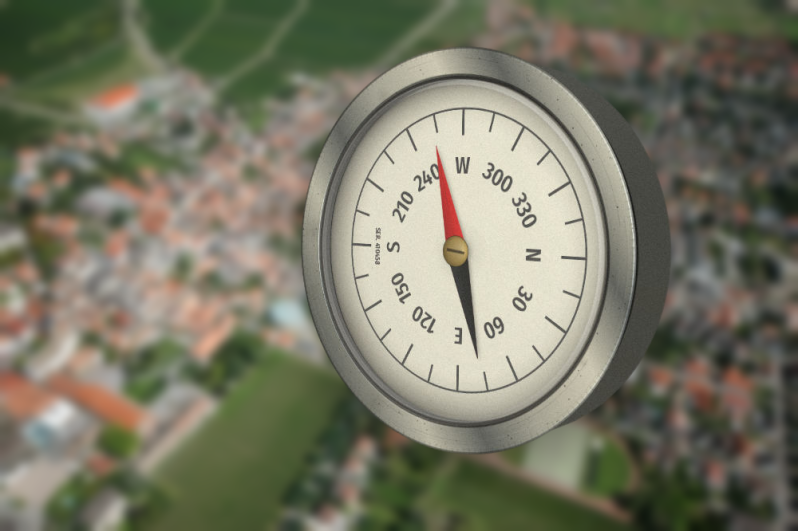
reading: **255** °
